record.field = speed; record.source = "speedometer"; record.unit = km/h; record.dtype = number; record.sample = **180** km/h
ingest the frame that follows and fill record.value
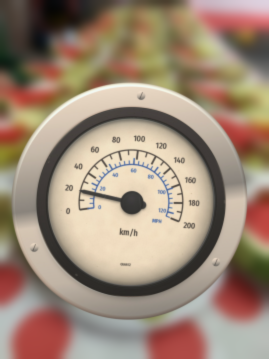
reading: **20** km/h
